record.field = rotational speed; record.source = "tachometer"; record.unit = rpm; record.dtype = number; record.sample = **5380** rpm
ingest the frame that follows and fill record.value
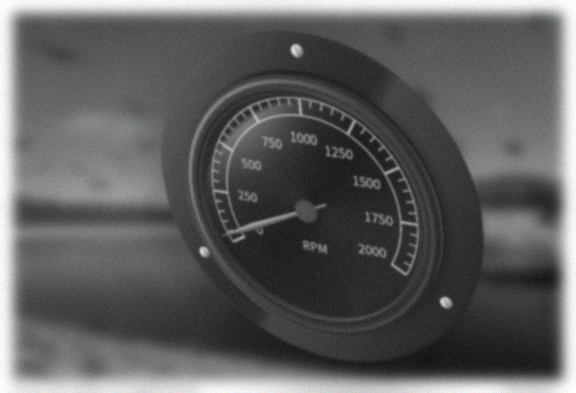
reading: **50** rpm
